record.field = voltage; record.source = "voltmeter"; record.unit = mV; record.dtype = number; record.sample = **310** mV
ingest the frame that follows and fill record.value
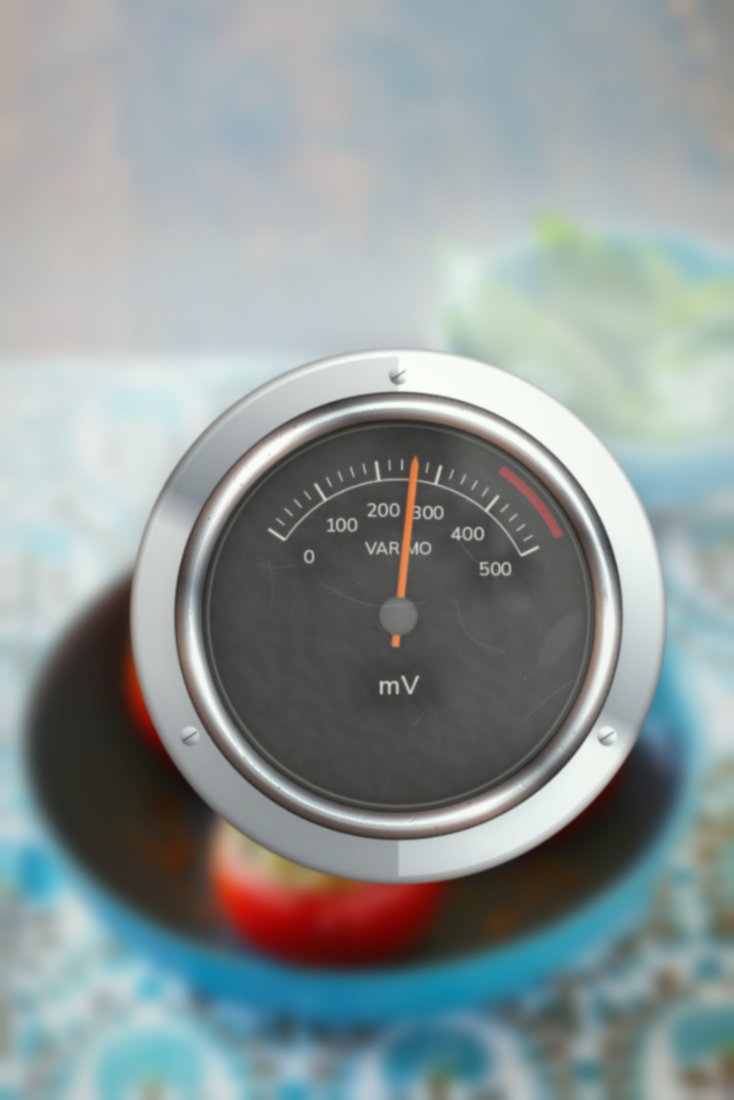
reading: **260** mV
